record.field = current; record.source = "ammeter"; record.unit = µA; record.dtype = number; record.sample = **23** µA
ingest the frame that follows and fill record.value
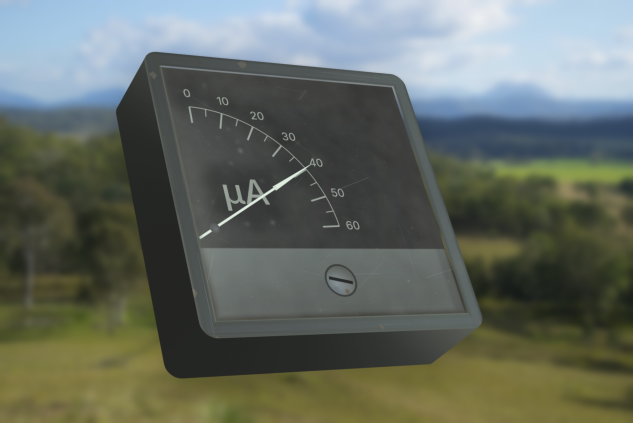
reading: **40** µA
